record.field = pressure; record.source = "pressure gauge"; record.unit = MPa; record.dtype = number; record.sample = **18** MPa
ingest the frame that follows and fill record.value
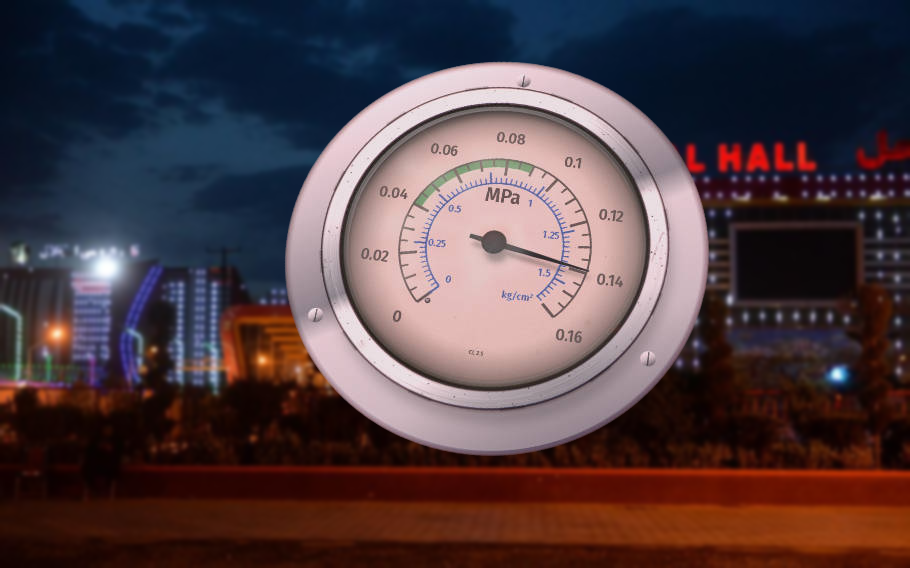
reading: **0.14** MPa
